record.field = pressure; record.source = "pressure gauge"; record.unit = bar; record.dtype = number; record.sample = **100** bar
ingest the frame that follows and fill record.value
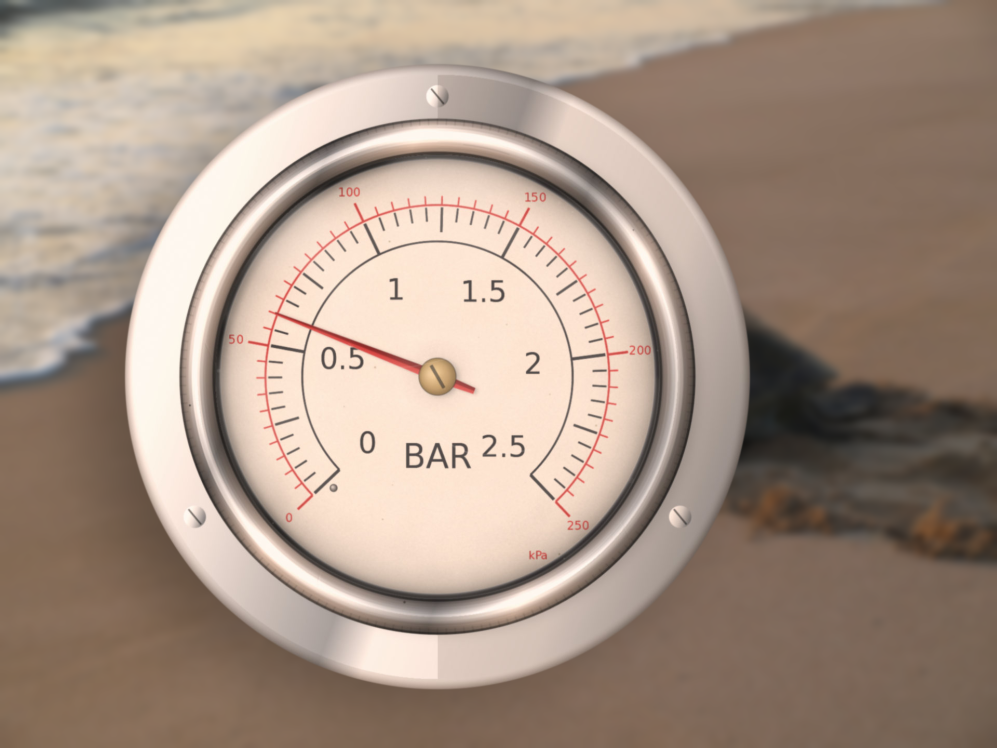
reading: **0.6** bar
